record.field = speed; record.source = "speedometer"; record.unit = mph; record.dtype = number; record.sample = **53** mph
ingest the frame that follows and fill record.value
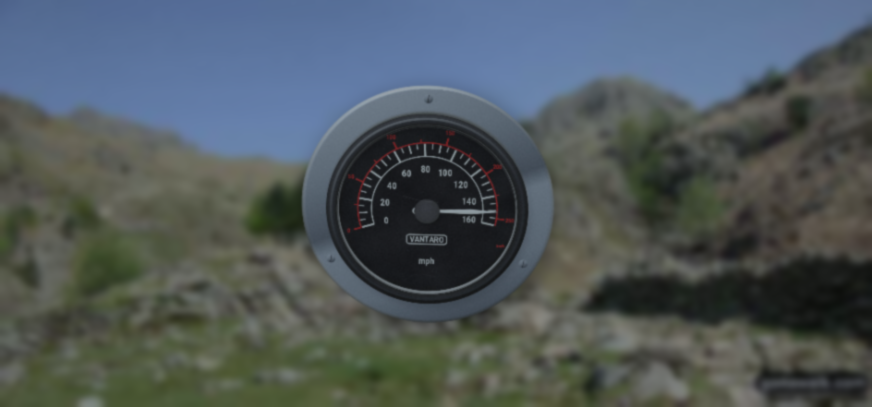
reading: **150** mph
